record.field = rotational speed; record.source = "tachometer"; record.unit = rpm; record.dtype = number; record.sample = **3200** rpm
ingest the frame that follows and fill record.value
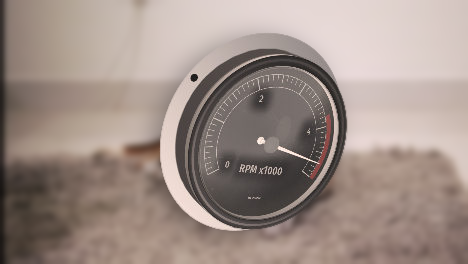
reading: **4700** rpm
